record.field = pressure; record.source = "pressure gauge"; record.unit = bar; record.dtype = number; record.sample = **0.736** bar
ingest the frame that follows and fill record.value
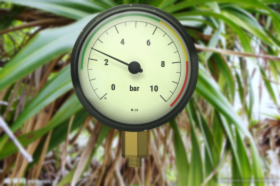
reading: **2.5** bar
